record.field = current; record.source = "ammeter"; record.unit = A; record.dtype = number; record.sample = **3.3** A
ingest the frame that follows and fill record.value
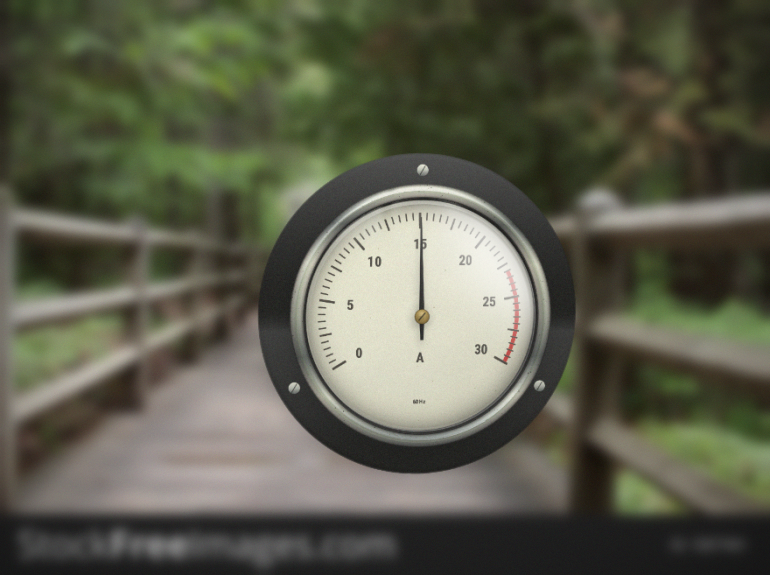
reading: **15** A
